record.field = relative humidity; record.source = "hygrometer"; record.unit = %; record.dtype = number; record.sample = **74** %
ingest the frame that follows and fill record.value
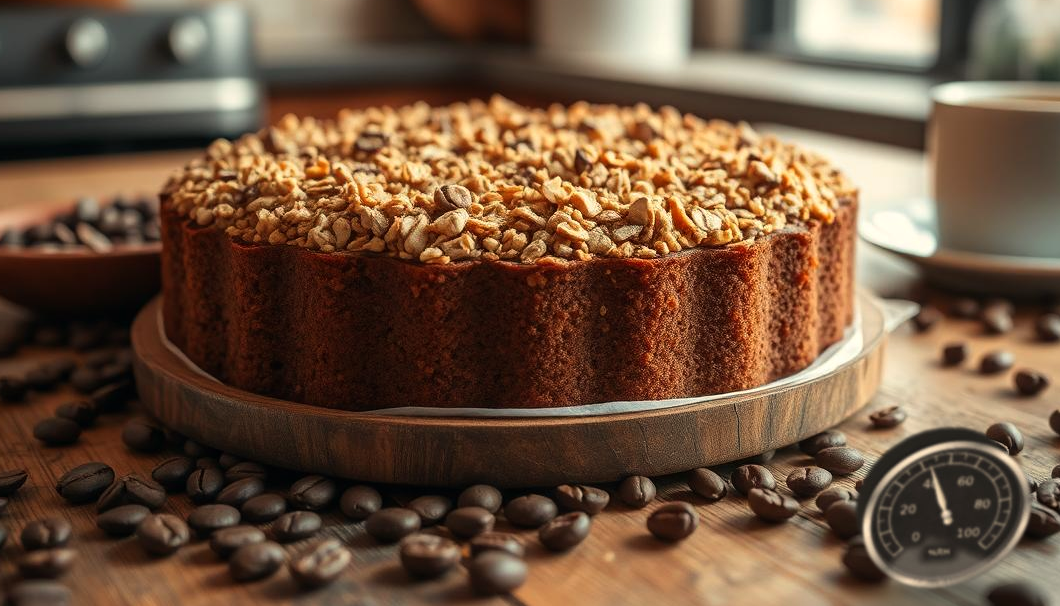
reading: **42.5** %
